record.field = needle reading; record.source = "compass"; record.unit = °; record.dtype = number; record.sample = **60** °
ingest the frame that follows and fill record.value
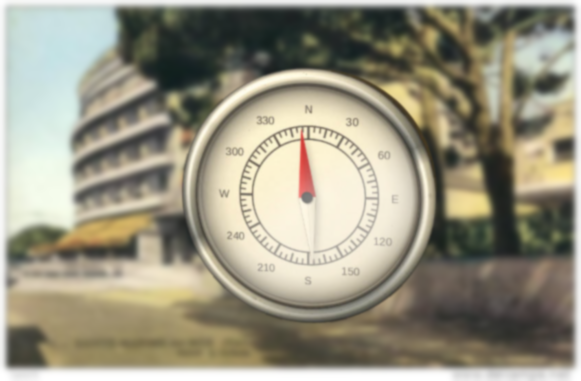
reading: **355** °
